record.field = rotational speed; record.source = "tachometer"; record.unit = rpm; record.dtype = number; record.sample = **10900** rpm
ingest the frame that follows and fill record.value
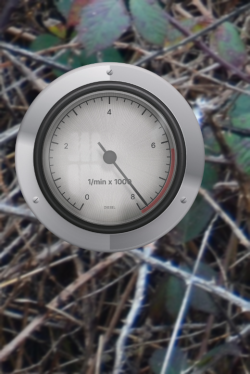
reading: **7800** rpm
